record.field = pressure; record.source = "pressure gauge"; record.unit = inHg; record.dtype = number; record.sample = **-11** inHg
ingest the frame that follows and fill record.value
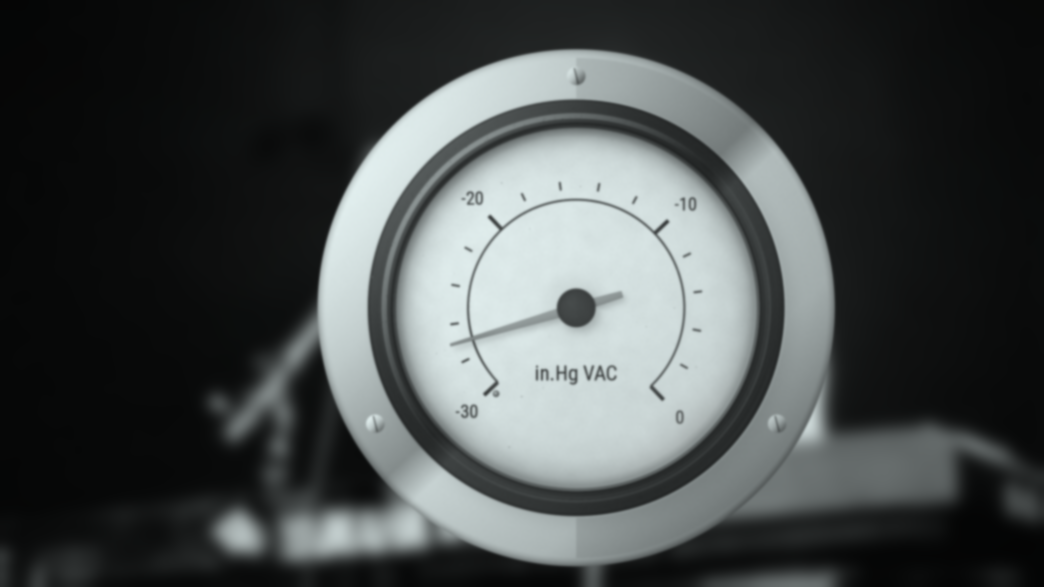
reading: **-27** inHg
